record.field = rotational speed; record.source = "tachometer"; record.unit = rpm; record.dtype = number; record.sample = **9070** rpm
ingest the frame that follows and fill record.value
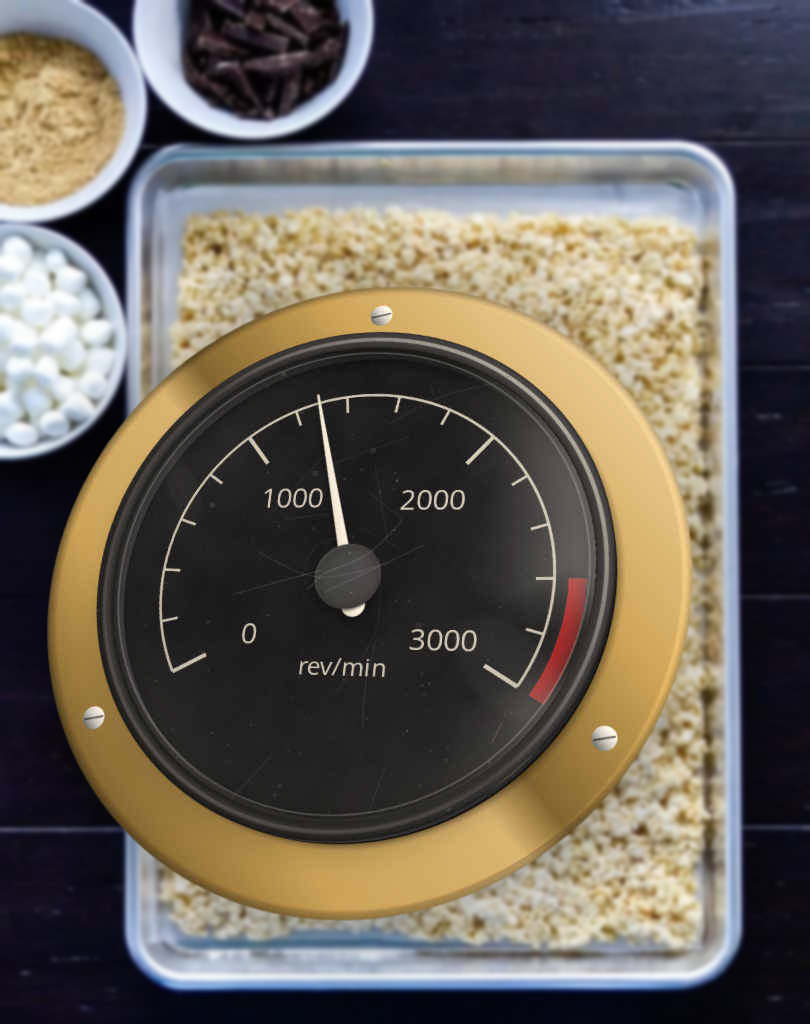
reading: **1300** rpm
